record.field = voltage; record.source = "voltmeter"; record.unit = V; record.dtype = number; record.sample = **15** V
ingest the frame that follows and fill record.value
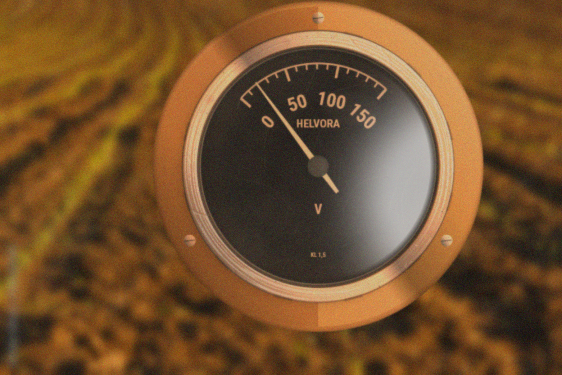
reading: **20** V
